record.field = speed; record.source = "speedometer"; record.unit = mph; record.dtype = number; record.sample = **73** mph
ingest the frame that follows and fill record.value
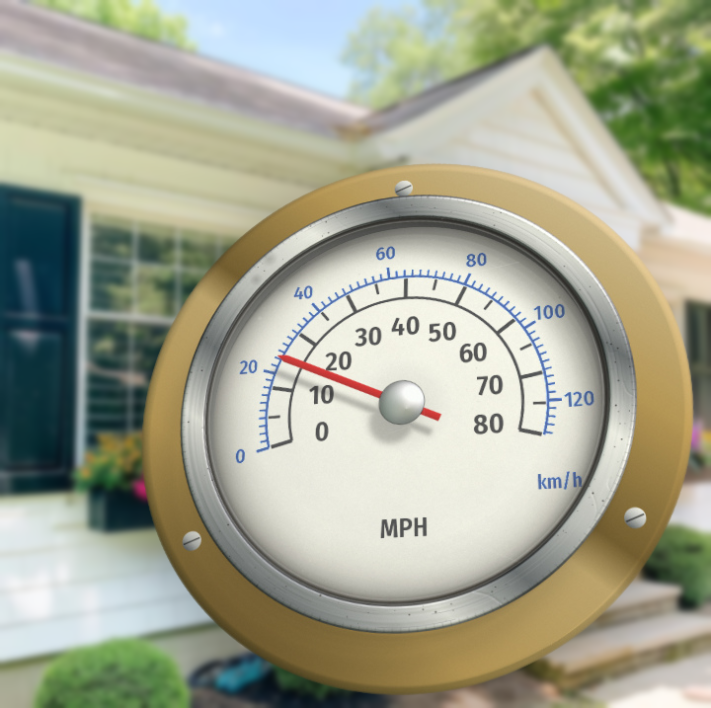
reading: **15** mph
